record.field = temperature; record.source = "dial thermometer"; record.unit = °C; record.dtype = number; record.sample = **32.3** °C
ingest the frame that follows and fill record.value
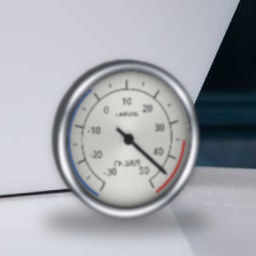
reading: **45** °C
